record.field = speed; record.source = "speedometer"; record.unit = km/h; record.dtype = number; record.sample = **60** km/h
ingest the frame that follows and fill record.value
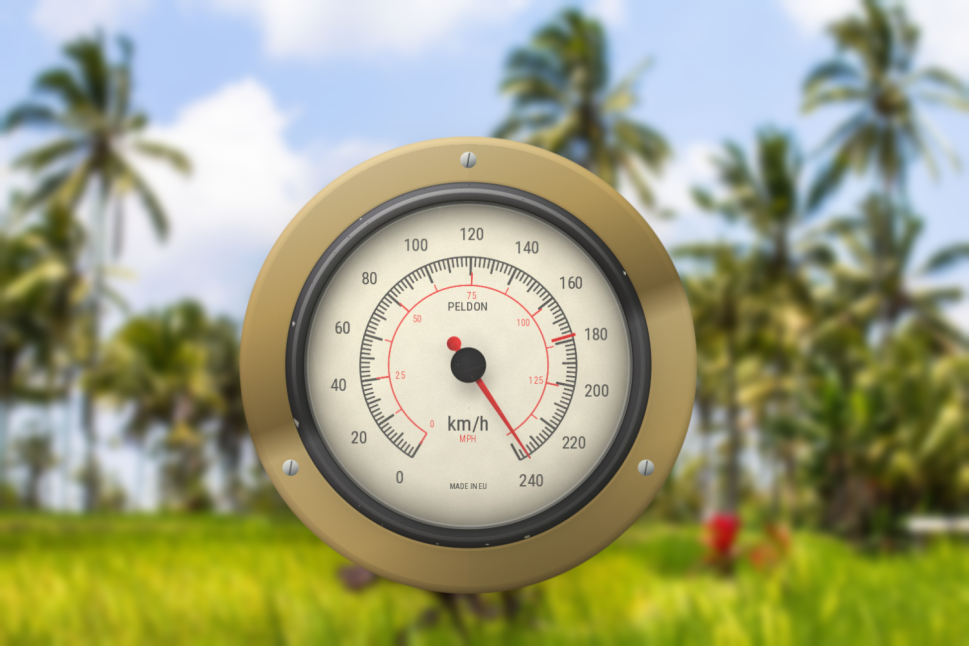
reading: **236** km/h
